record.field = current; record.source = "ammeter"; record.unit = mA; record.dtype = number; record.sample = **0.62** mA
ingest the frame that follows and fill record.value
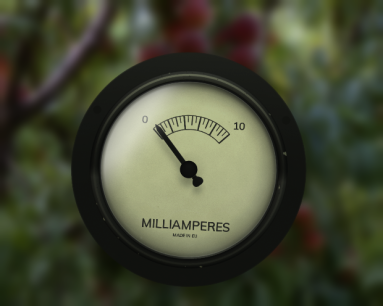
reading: **0.5** mA
